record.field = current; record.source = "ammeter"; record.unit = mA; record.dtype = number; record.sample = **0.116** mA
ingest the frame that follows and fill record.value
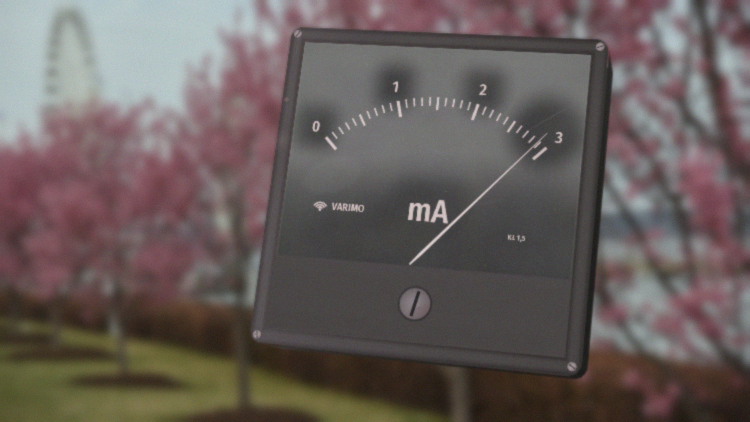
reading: **2.9** mA
